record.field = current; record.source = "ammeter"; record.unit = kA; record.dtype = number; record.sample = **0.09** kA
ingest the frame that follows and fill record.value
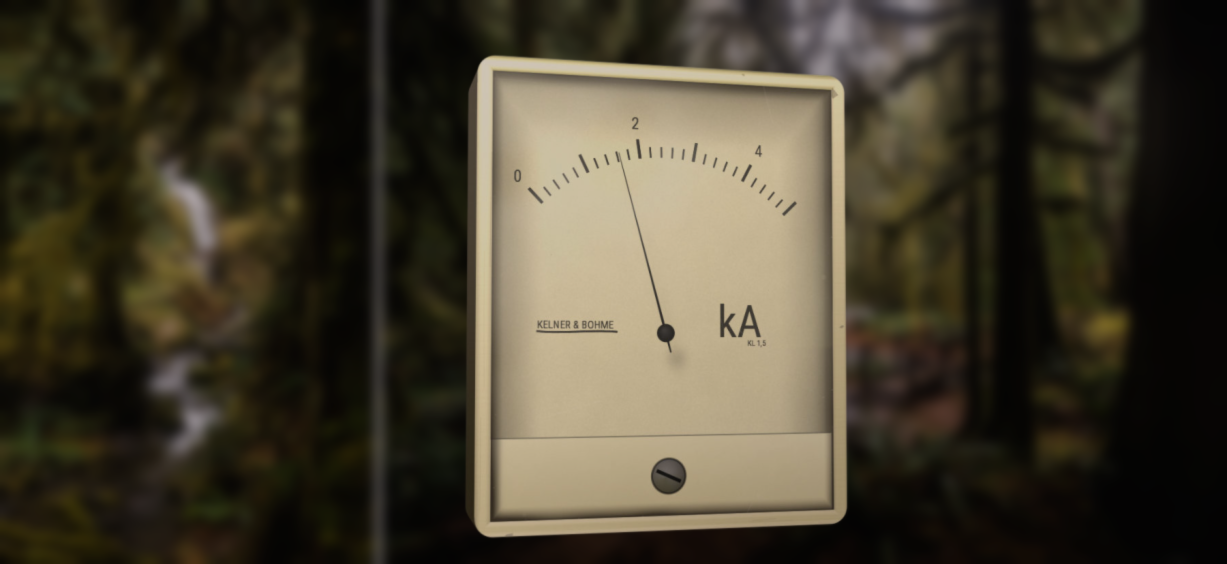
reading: **1.6** kA
